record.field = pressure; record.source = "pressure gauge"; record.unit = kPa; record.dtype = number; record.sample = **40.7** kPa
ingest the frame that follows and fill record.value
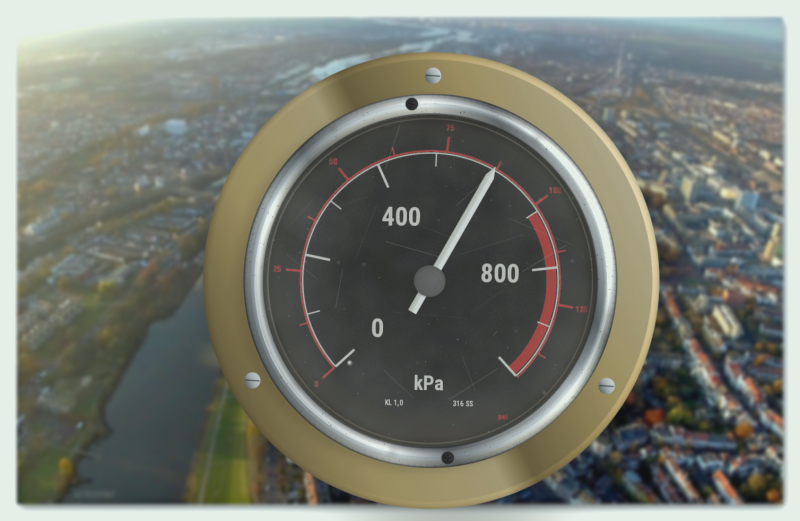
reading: **600** kPa
